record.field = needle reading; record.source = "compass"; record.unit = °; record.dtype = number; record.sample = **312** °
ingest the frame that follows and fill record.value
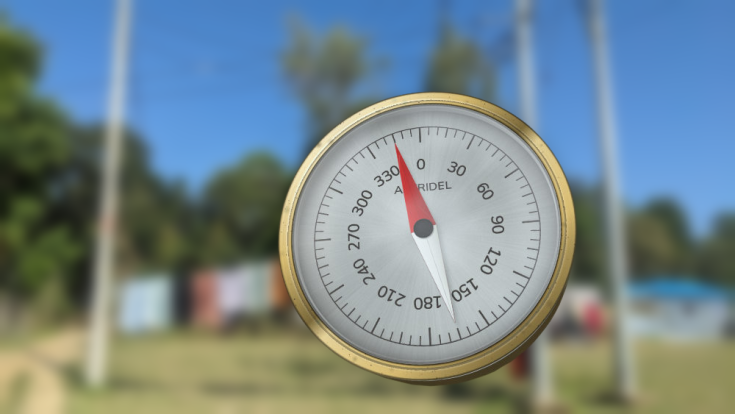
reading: **345** °
